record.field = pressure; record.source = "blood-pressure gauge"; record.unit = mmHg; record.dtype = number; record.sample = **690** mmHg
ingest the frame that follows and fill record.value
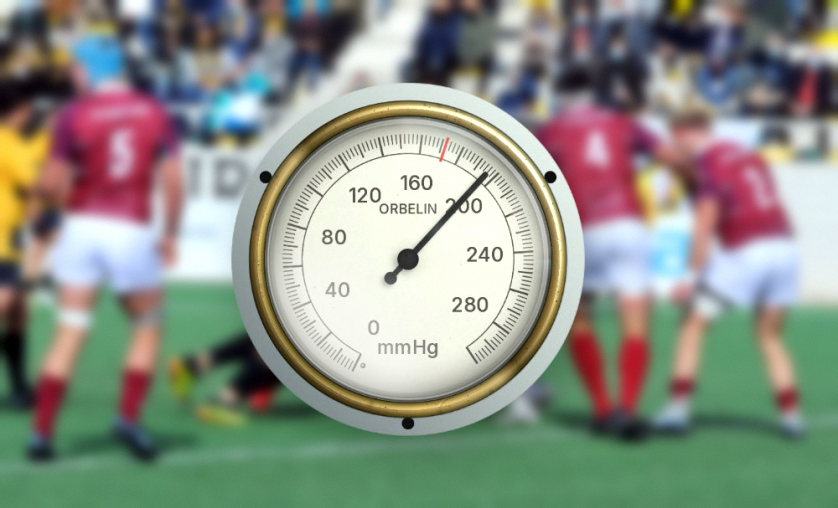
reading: **196** mmHg
